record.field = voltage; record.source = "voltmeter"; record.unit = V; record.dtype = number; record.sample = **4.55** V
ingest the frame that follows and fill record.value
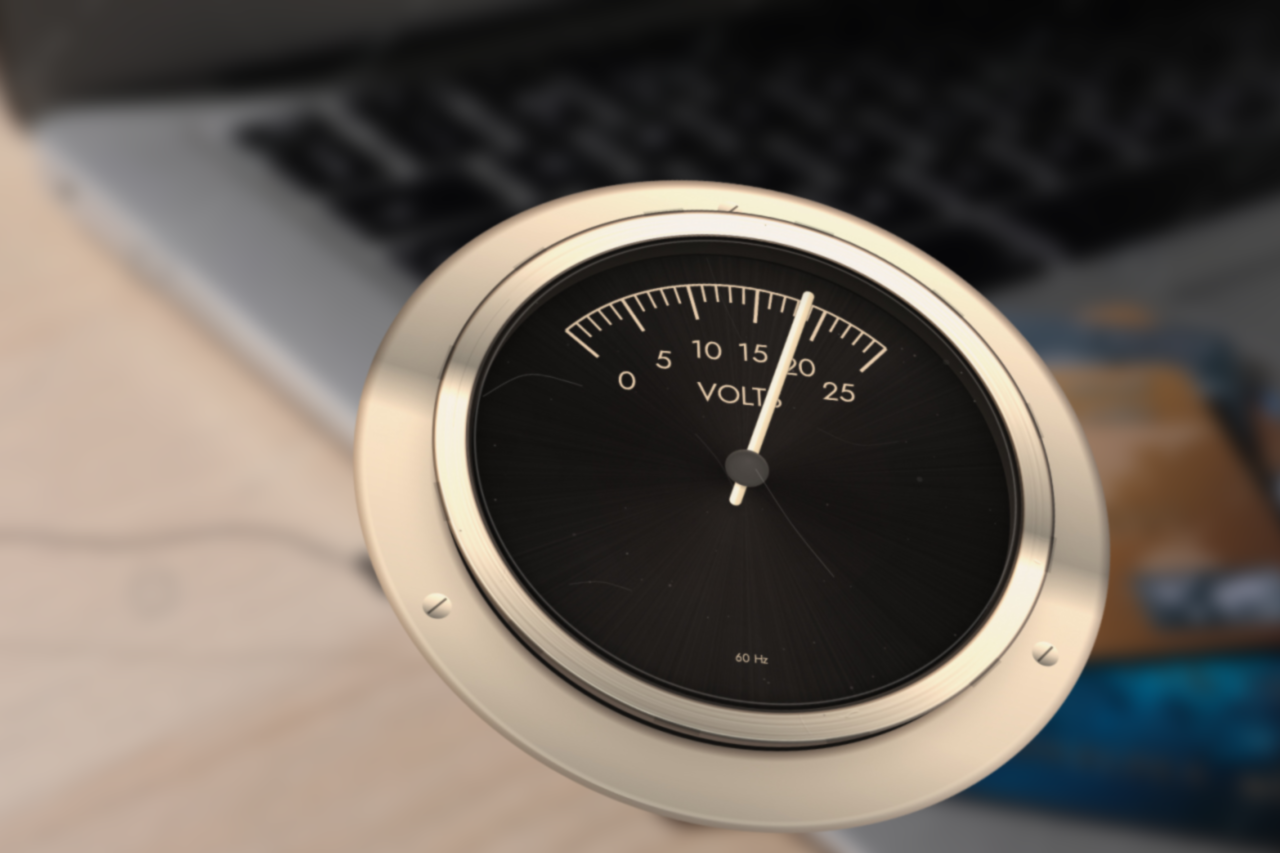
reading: **18.5** V
